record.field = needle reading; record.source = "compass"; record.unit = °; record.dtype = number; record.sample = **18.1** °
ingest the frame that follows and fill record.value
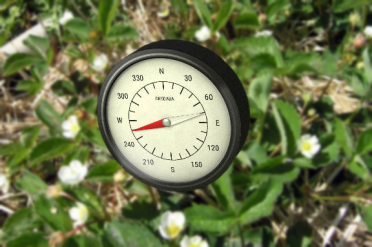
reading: **255** °
